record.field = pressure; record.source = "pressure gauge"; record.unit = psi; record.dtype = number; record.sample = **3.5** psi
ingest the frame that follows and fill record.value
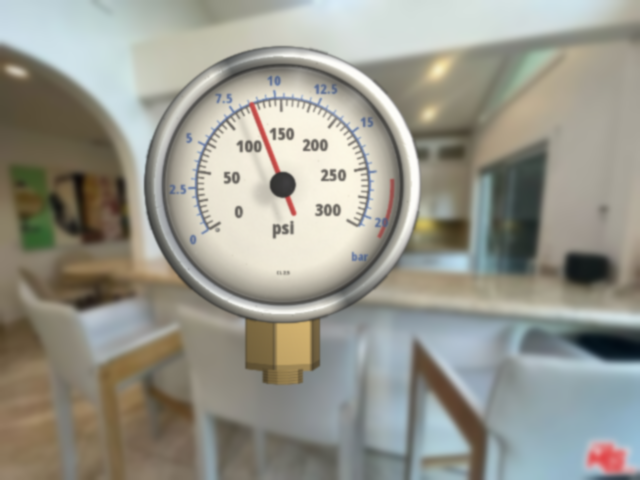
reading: **125** psi
